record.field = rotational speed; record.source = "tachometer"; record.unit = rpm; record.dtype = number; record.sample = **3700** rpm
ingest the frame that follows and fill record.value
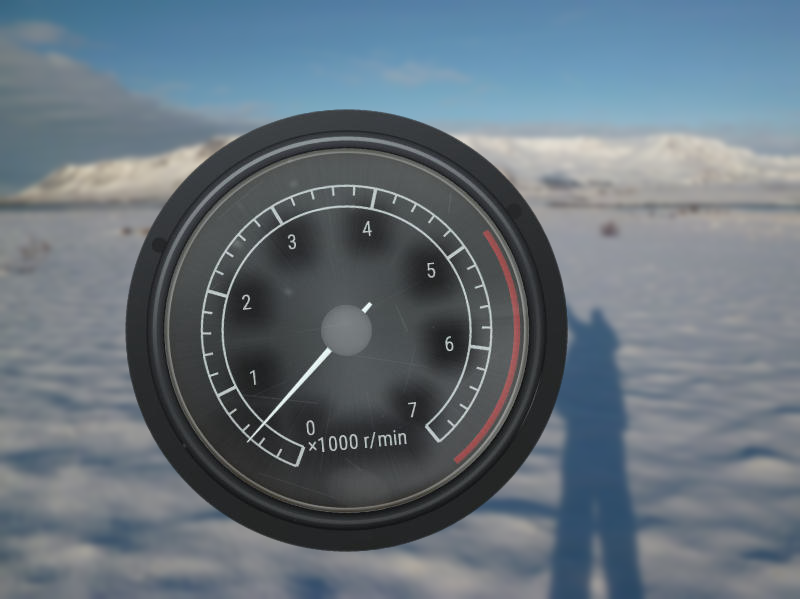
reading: **500** rpm
